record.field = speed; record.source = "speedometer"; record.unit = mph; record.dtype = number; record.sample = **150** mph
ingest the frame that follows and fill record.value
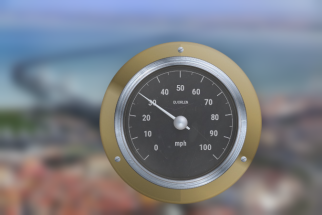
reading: **30** mph
